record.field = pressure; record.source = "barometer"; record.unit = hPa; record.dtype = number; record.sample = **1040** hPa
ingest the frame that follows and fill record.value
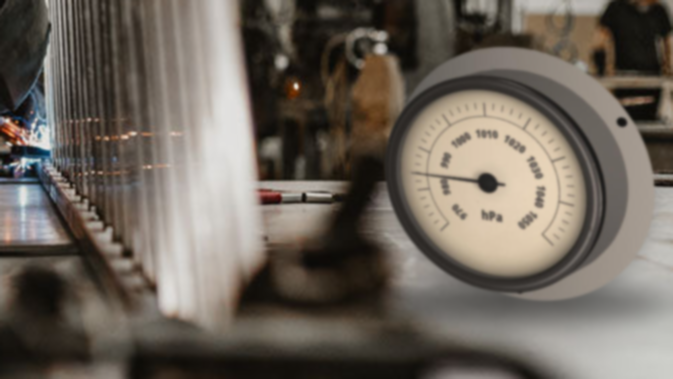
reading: **984** hPa
